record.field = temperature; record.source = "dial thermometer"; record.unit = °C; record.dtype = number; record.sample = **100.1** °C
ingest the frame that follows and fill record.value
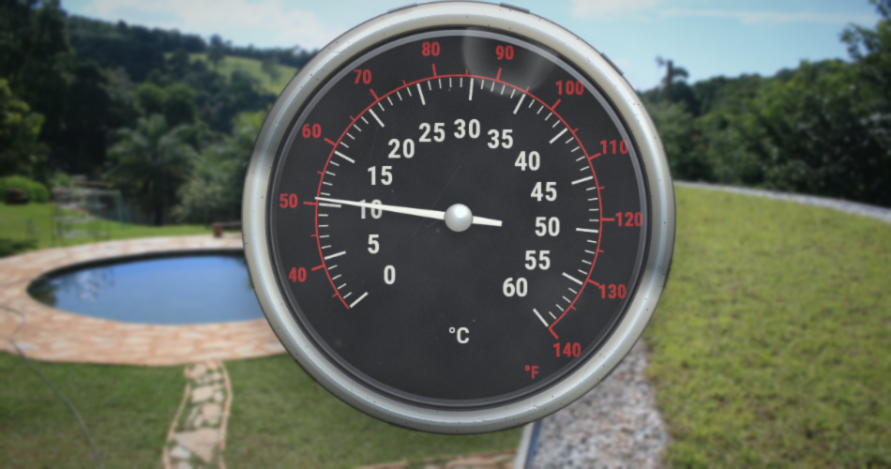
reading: **10.5** °C
